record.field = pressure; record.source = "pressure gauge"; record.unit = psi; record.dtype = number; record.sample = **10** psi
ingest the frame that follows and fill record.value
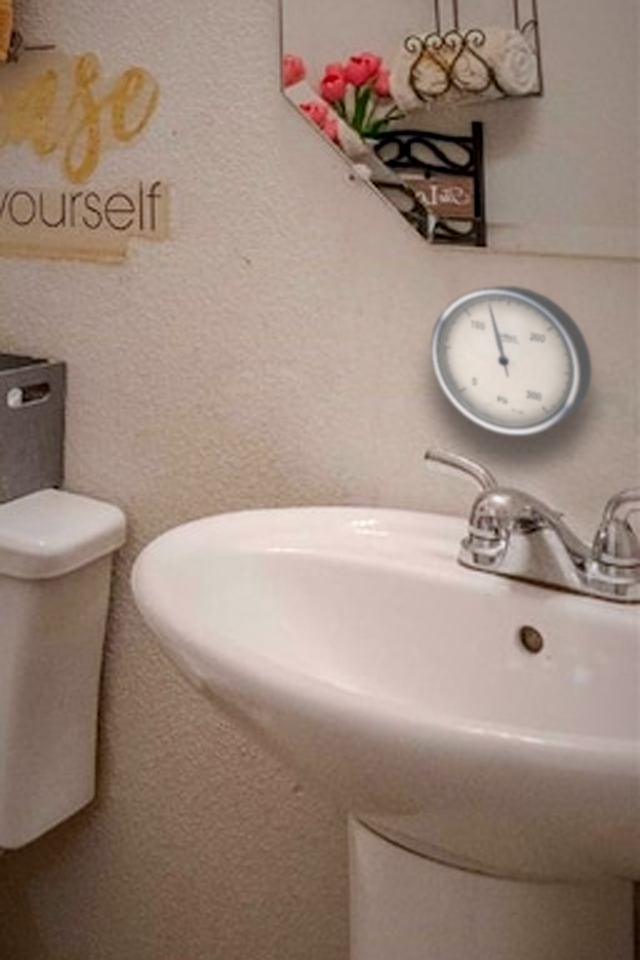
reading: **130** psi
